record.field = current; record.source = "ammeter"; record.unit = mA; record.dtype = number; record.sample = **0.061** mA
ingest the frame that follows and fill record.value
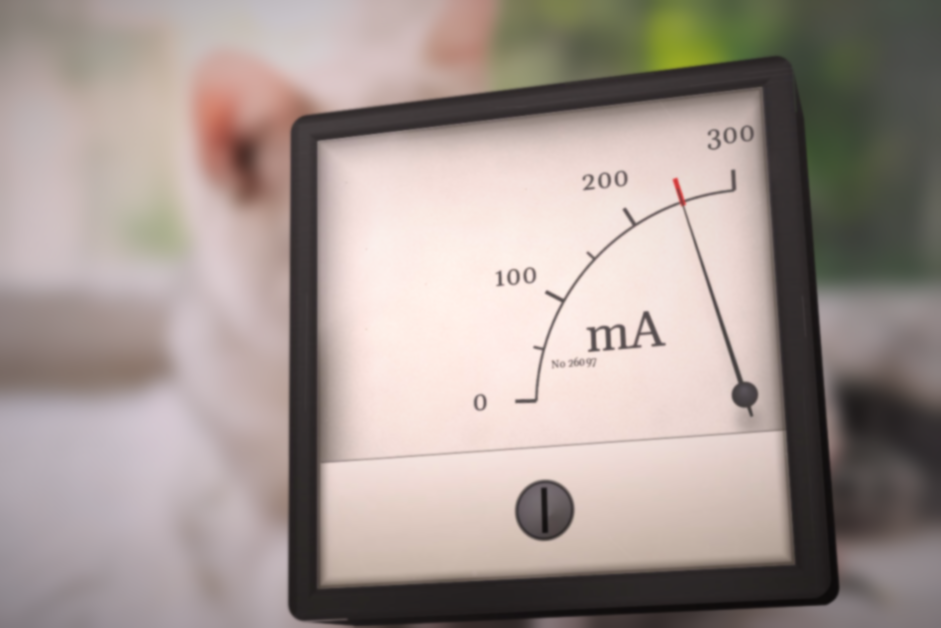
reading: **250** mA
